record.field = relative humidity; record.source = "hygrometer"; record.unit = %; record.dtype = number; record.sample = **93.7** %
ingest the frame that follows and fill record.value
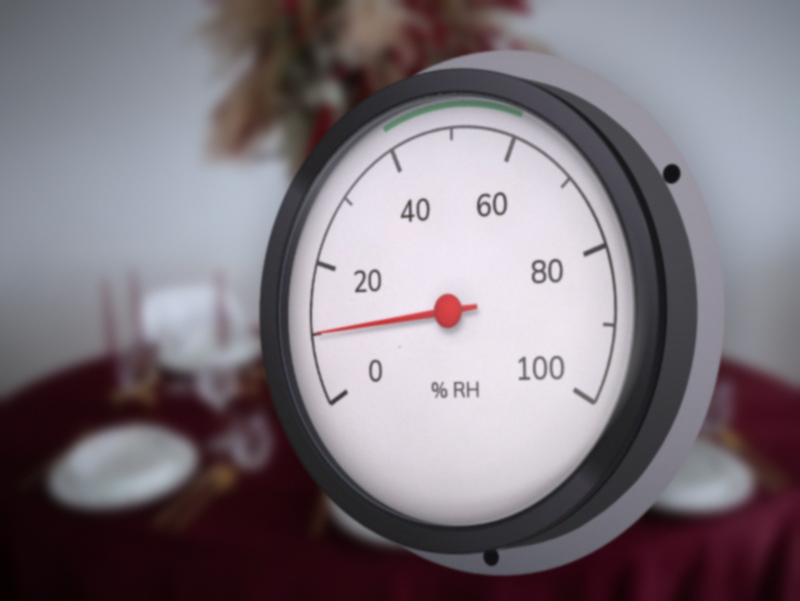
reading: **10** %
